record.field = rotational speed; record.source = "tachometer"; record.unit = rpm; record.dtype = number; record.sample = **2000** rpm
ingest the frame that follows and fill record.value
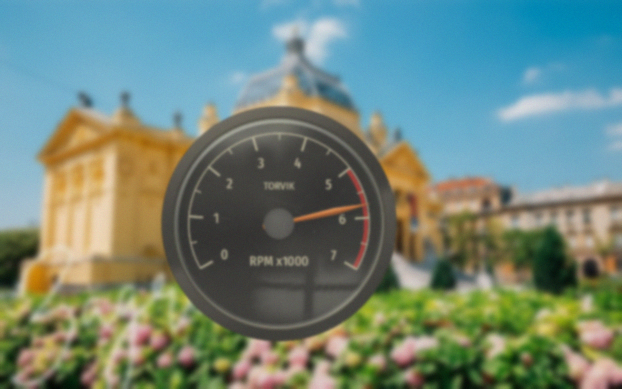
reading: **5750** rpm
